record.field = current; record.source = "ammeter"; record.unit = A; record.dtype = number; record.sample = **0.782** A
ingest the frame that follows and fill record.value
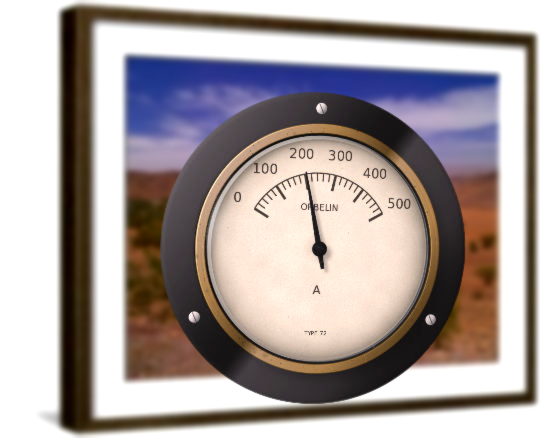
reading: **200** A
